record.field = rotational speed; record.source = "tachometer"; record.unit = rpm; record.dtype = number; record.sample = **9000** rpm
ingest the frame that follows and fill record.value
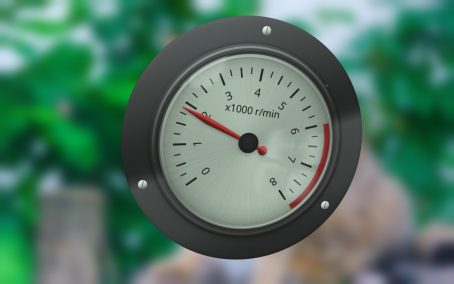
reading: **1875** rpm
